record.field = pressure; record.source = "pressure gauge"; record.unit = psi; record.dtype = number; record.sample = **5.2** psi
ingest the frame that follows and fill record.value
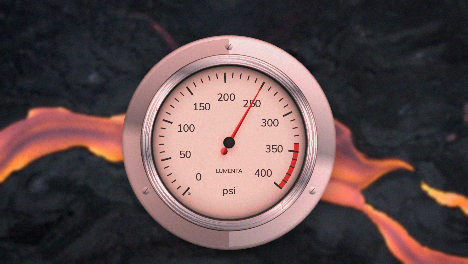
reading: **250** psi
